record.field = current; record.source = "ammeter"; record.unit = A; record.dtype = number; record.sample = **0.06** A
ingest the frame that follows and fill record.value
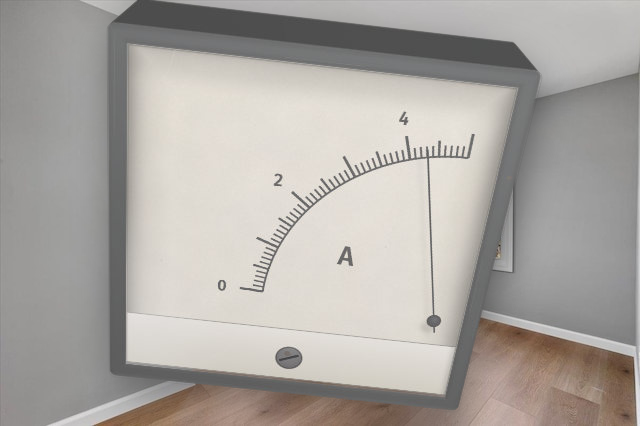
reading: **4.3** A
